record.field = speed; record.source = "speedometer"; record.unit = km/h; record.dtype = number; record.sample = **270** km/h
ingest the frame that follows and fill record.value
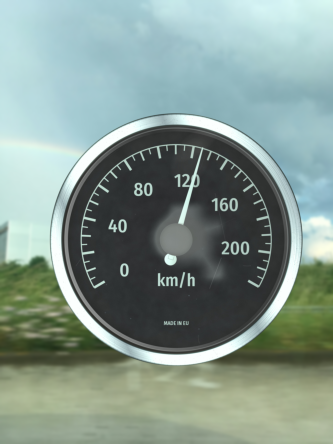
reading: **125** km/h
